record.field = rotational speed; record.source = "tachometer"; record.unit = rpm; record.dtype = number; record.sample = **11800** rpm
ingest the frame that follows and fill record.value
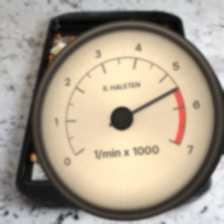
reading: **5500** rpm
